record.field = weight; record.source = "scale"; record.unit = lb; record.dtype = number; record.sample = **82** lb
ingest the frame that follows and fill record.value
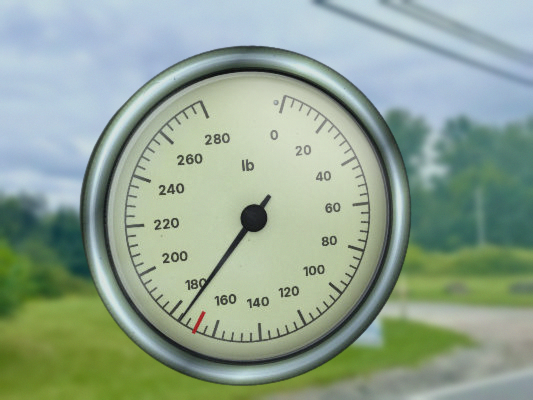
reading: **176** lb
